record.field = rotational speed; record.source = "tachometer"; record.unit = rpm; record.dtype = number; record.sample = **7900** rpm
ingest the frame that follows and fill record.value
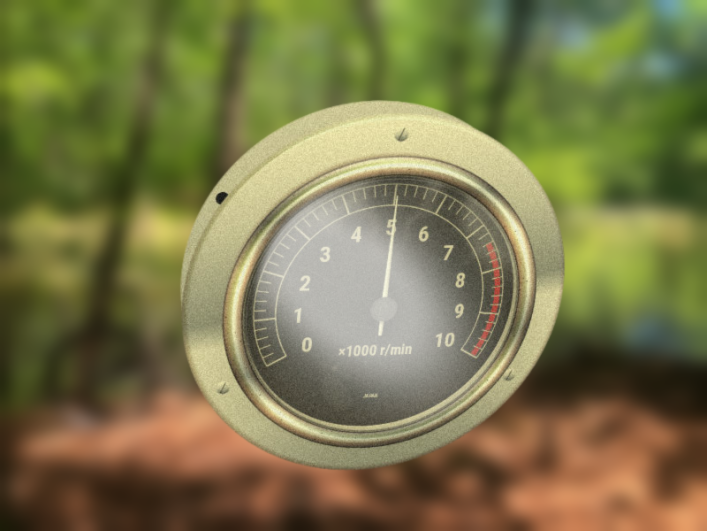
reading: **5000** rpm
